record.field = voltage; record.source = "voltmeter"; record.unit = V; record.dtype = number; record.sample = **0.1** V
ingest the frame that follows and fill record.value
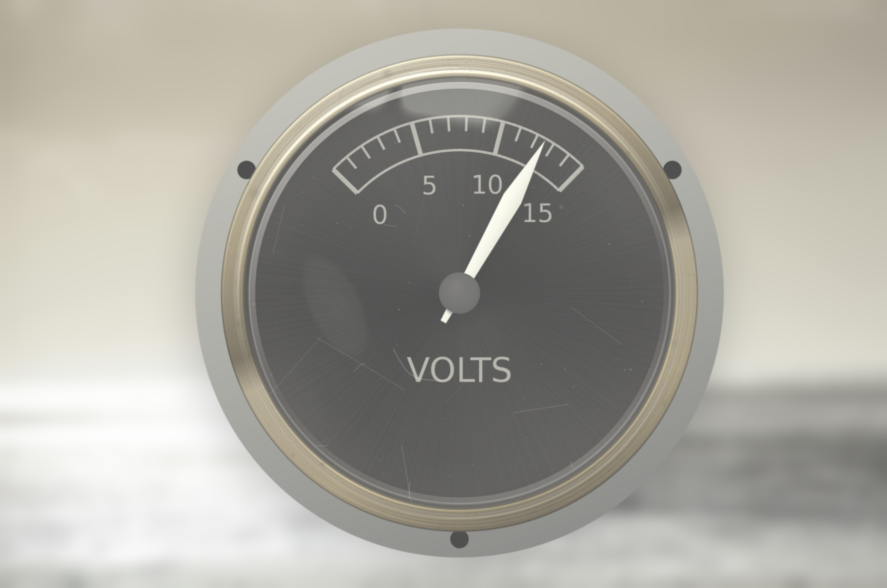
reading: **12.5** V
